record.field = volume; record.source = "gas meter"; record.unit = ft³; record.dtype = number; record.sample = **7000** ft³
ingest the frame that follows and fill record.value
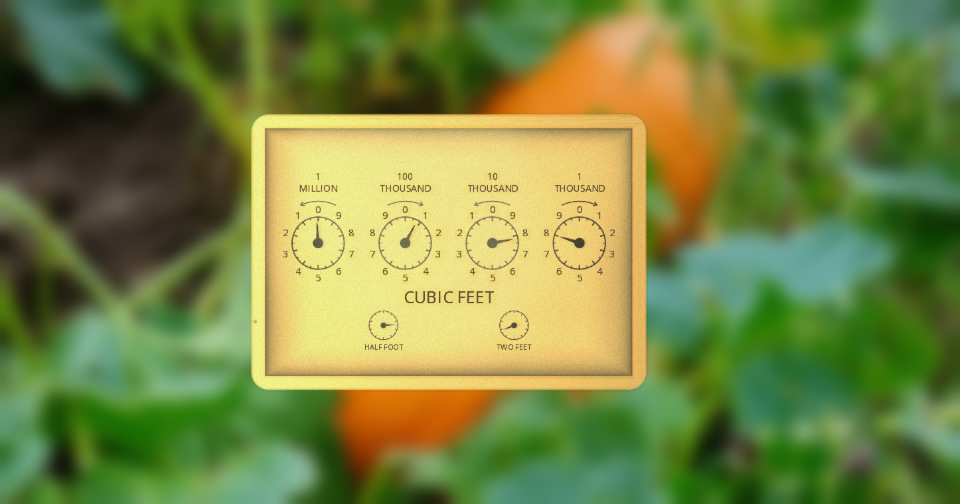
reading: **7800** ft³
